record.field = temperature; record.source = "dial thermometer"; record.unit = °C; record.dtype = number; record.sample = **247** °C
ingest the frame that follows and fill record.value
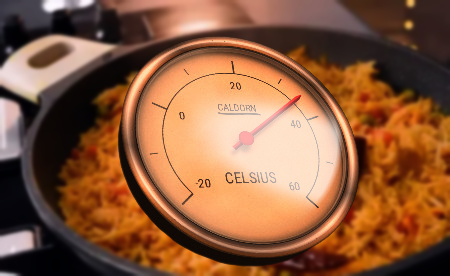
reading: **35** °C
